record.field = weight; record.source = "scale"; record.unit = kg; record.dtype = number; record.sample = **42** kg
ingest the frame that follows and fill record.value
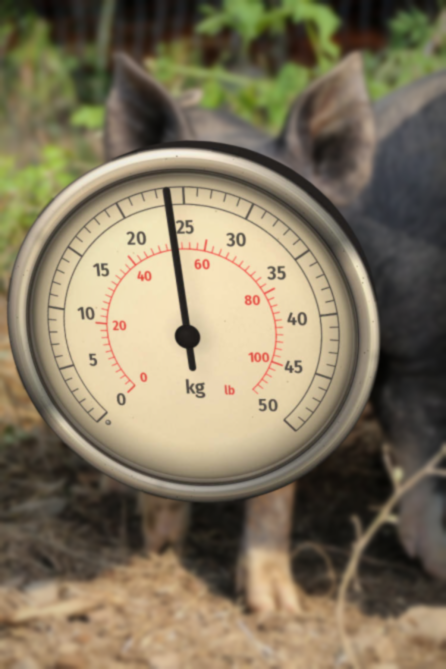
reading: **24** kg
